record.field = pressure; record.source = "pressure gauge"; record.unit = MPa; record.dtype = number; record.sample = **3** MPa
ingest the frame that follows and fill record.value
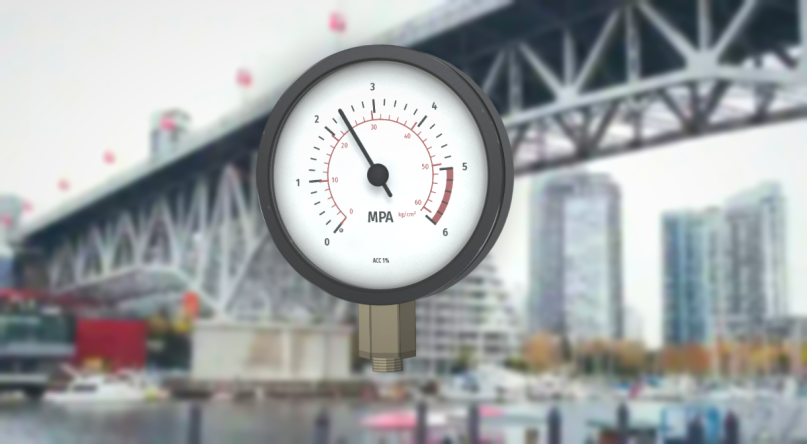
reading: **2.4** MPa
